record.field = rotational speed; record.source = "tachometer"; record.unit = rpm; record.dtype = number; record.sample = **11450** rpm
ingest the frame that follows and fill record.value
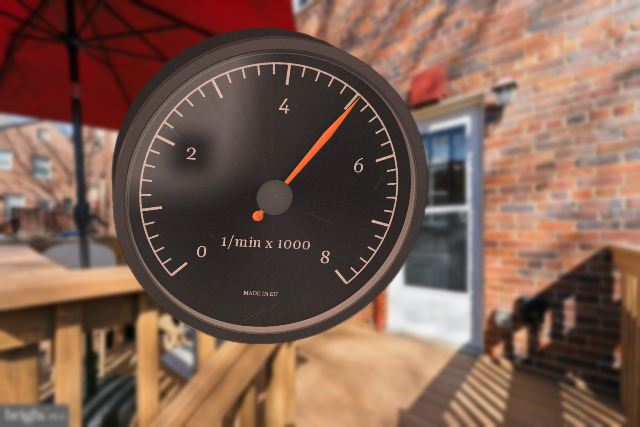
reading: **5000** rpm
